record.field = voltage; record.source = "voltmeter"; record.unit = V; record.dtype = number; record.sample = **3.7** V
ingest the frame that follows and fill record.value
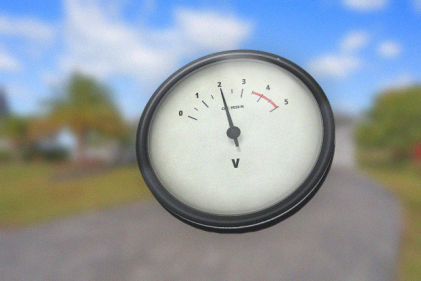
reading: **2** V
